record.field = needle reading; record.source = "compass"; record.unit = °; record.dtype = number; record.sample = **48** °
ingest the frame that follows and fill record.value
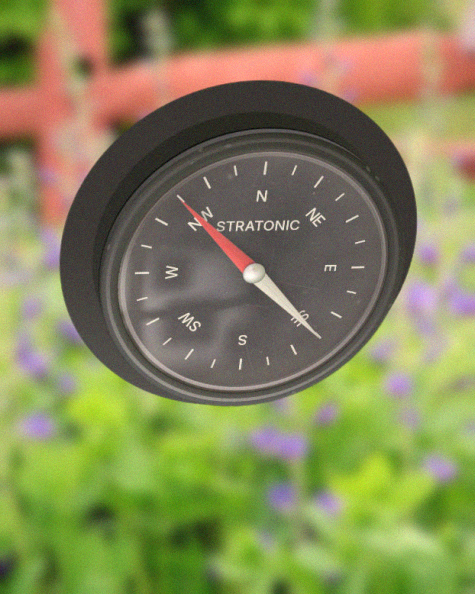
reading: **315** °
